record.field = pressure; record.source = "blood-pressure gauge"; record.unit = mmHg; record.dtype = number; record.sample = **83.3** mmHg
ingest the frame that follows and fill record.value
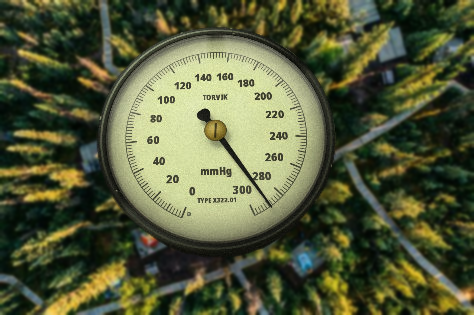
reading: **290** mmHg
